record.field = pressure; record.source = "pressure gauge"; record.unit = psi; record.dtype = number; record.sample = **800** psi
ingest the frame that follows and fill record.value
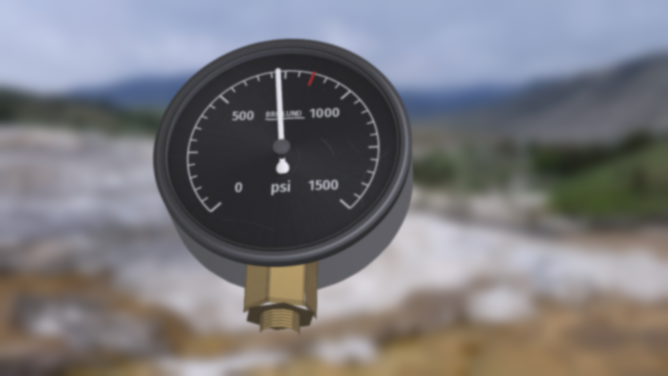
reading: **725** psi
